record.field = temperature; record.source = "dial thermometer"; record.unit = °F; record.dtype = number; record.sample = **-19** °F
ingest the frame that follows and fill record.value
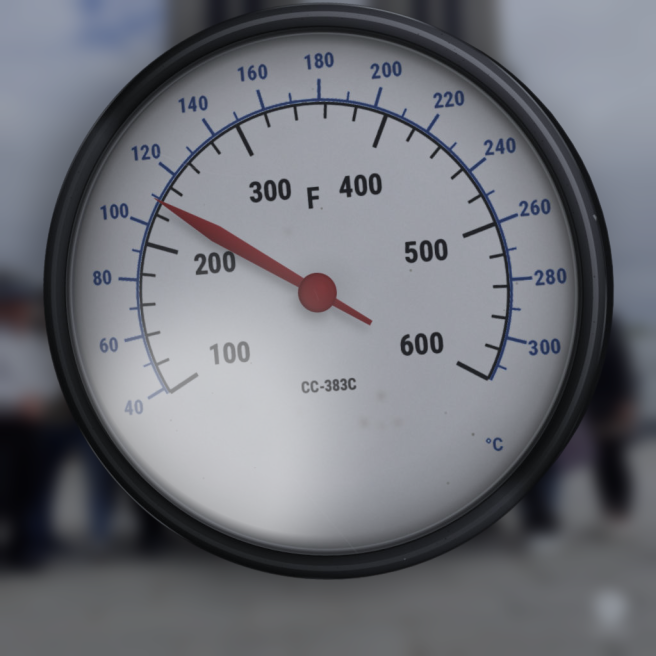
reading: **230** °F
